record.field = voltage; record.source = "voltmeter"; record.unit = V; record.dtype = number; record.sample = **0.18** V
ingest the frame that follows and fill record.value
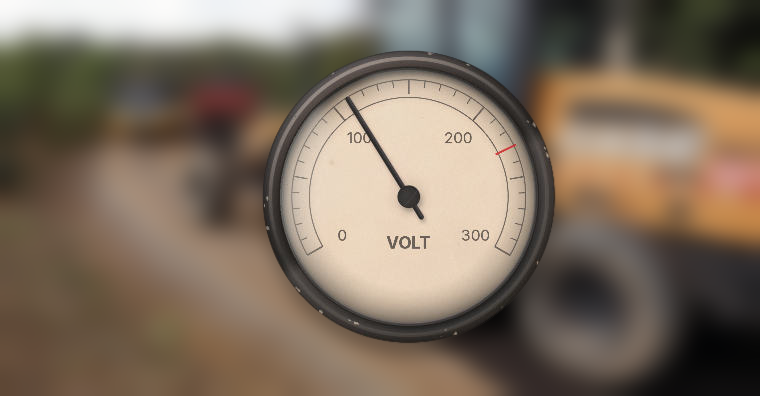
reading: **110** V
